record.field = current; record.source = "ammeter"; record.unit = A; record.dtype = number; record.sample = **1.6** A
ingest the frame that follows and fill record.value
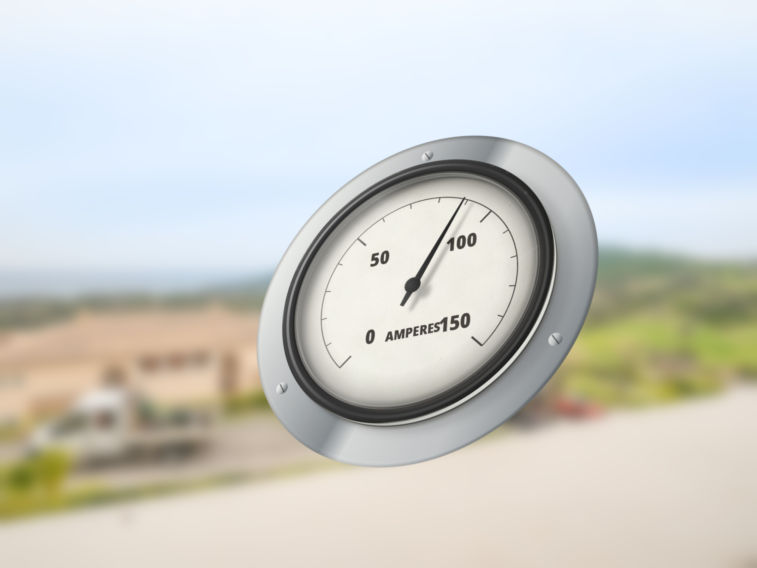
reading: **90** A
